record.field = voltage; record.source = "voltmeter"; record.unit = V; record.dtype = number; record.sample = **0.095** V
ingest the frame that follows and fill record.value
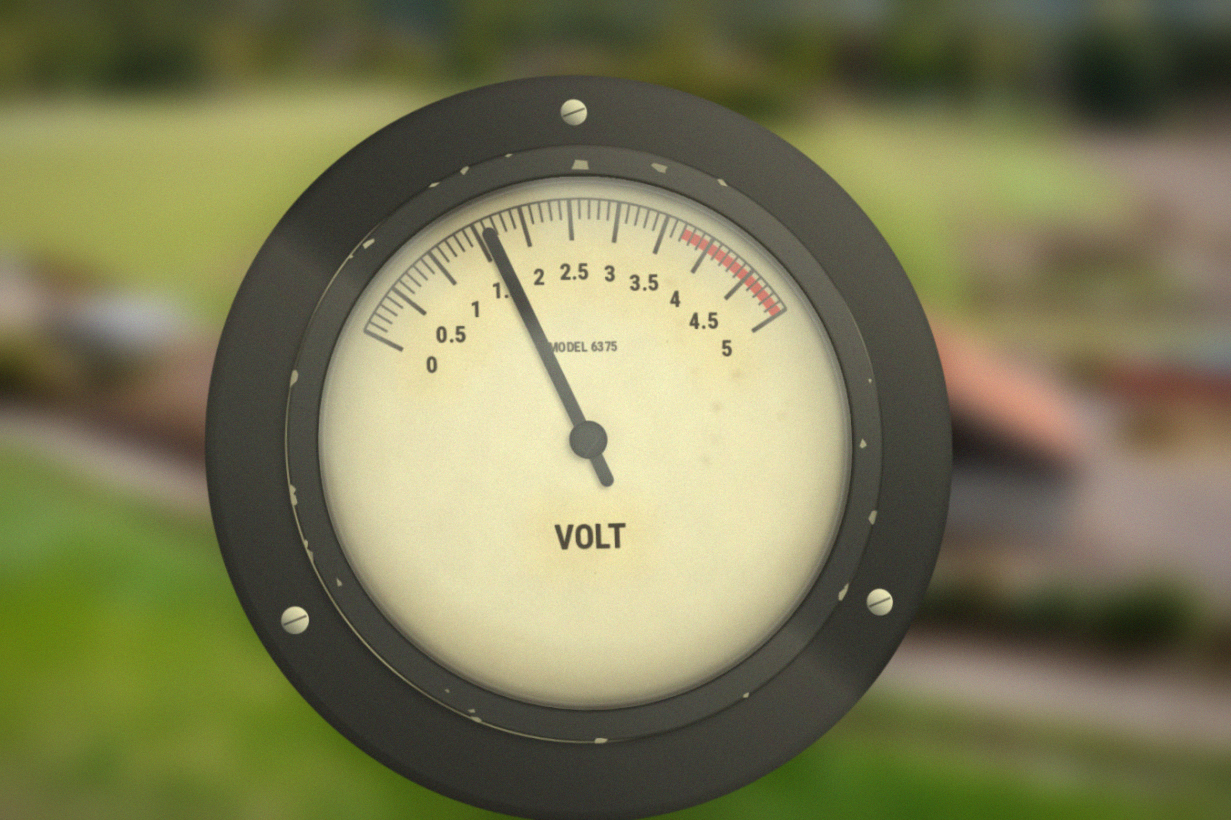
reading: **1.6** V
